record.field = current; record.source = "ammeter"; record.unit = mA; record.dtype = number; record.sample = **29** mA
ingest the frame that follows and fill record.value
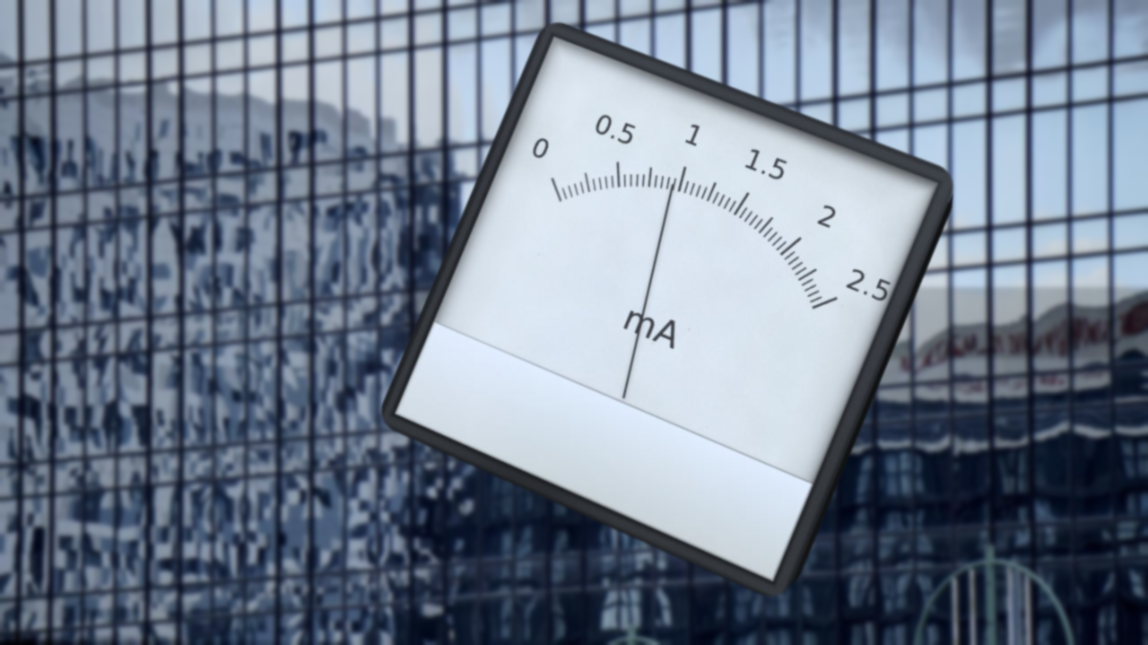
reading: **0.95** mA
